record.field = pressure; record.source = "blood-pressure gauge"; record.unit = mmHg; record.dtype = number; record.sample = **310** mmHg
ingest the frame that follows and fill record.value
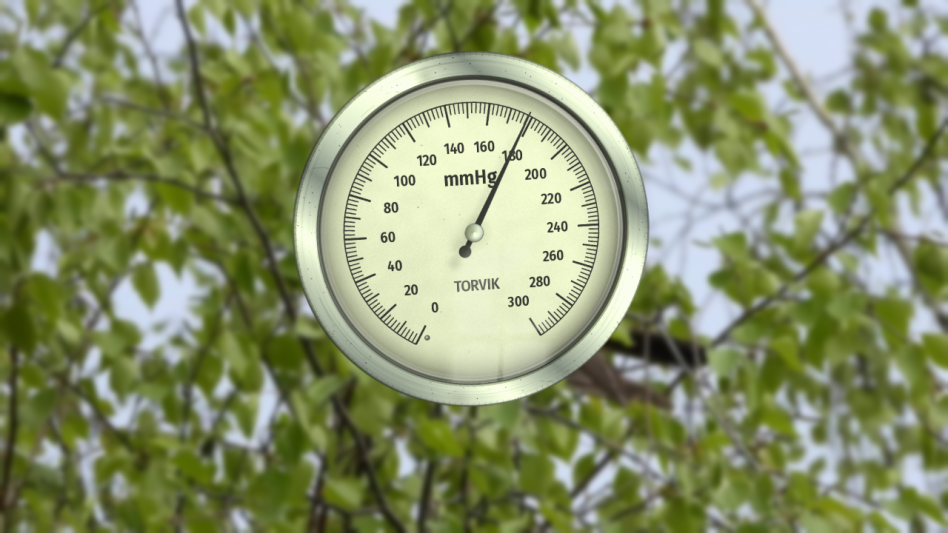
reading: **178** mmHg
